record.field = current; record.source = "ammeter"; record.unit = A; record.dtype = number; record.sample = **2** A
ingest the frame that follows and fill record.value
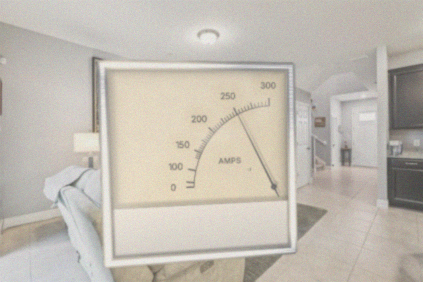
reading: **250** A
